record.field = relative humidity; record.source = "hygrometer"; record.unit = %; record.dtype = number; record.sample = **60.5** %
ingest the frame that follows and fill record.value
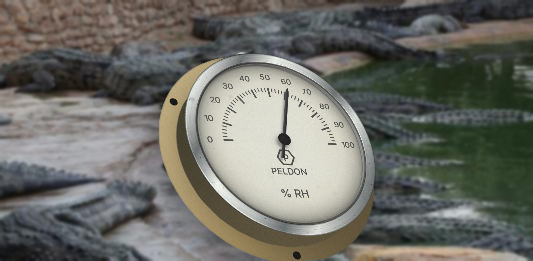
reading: **60** %
